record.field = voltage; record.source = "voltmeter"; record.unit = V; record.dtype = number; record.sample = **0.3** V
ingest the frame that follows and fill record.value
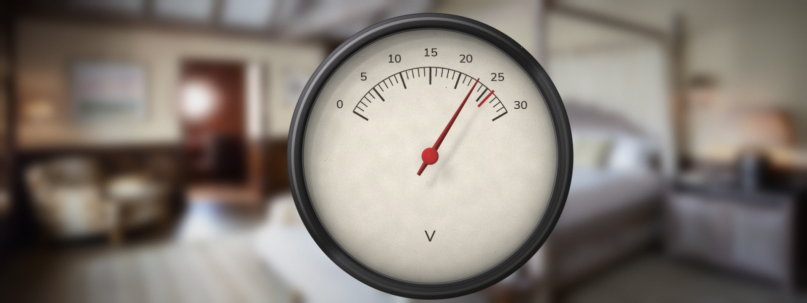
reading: **23** V
